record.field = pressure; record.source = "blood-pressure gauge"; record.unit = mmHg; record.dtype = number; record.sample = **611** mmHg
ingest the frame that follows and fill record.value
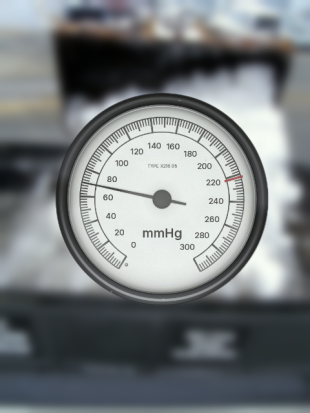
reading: **70** mmHg
